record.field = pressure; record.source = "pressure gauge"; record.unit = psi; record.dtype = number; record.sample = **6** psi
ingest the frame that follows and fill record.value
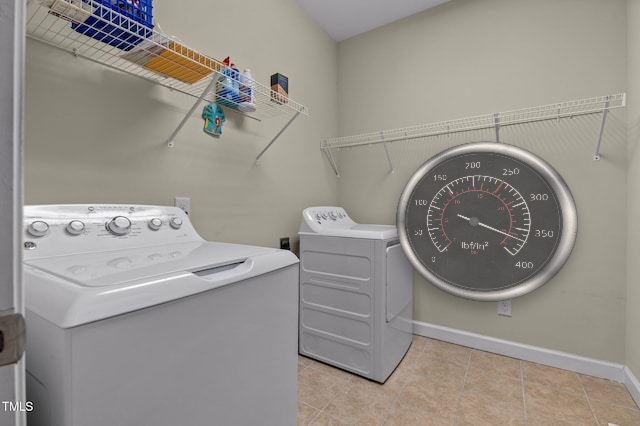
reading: **370** psi
